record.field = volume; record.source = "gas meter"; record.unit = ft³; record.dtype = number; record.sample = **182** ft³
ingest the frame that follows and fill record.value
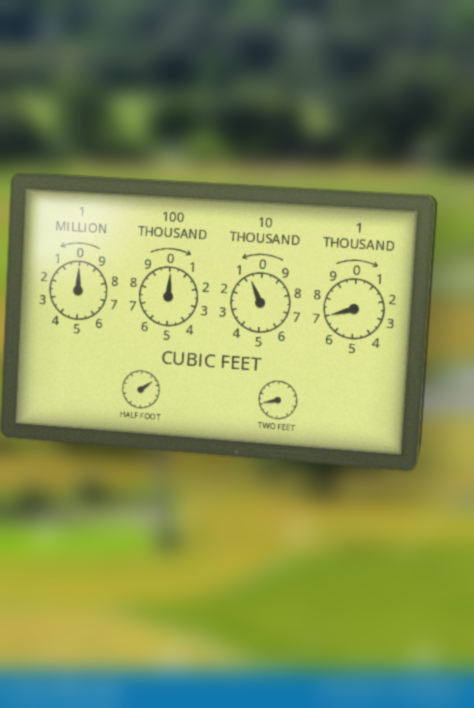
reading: **700** ft³
